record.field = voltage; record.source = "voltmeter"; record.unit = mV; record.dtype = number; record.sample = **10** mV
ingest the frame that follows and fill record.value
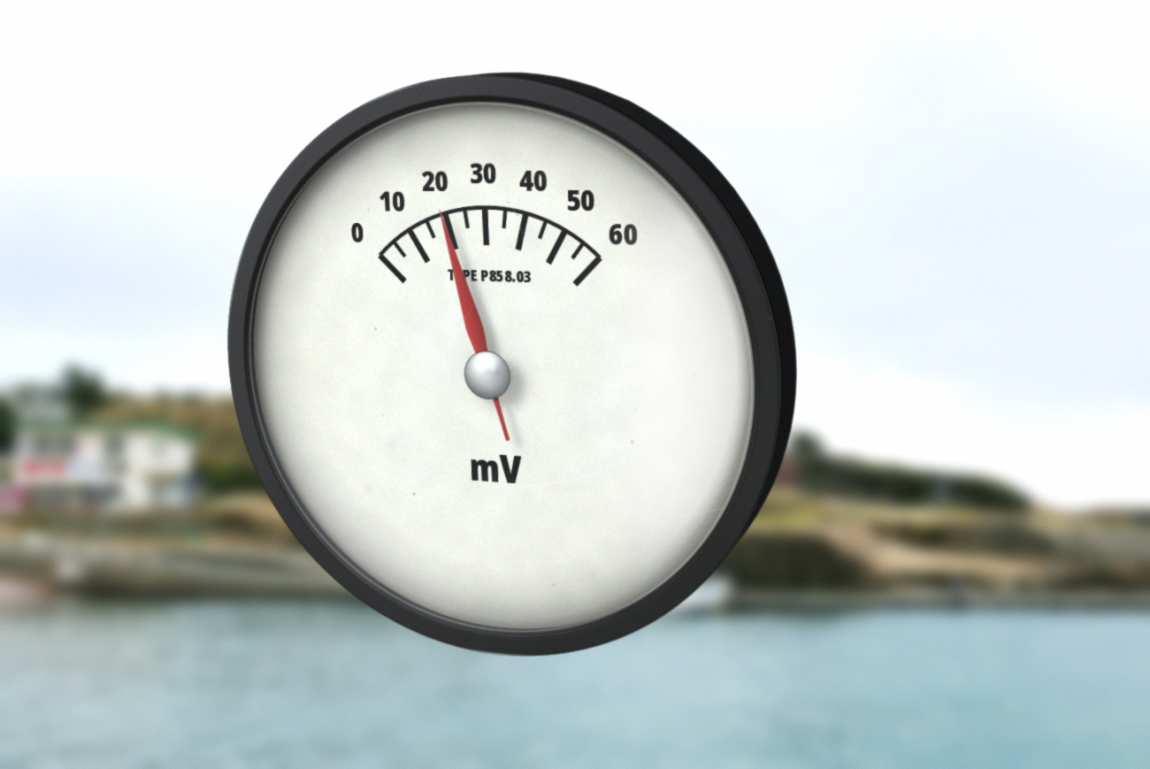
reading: **20** mV
